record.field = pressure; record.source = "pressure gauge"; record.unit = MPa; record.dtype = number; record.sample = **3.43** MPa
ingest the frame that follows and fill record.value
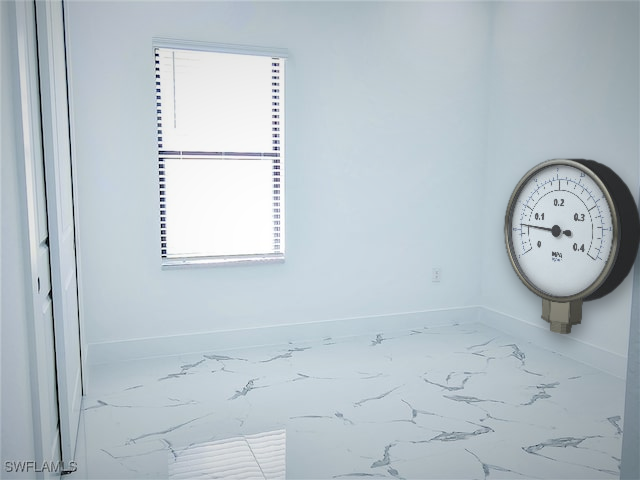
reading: **0.06** MPa
